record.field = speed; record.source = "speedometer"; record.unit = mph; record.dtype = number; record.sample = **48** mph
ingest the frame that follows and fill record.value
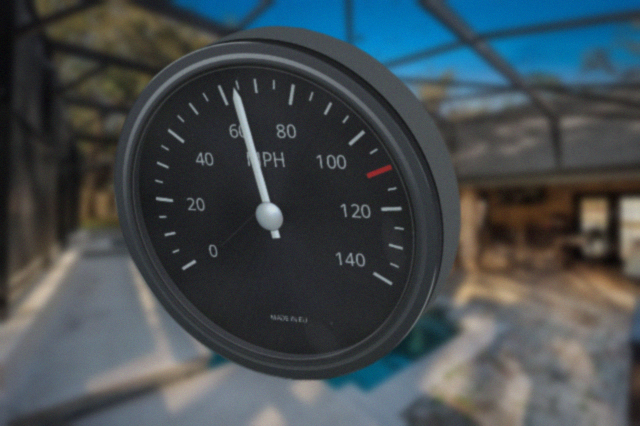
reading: **65** mph
